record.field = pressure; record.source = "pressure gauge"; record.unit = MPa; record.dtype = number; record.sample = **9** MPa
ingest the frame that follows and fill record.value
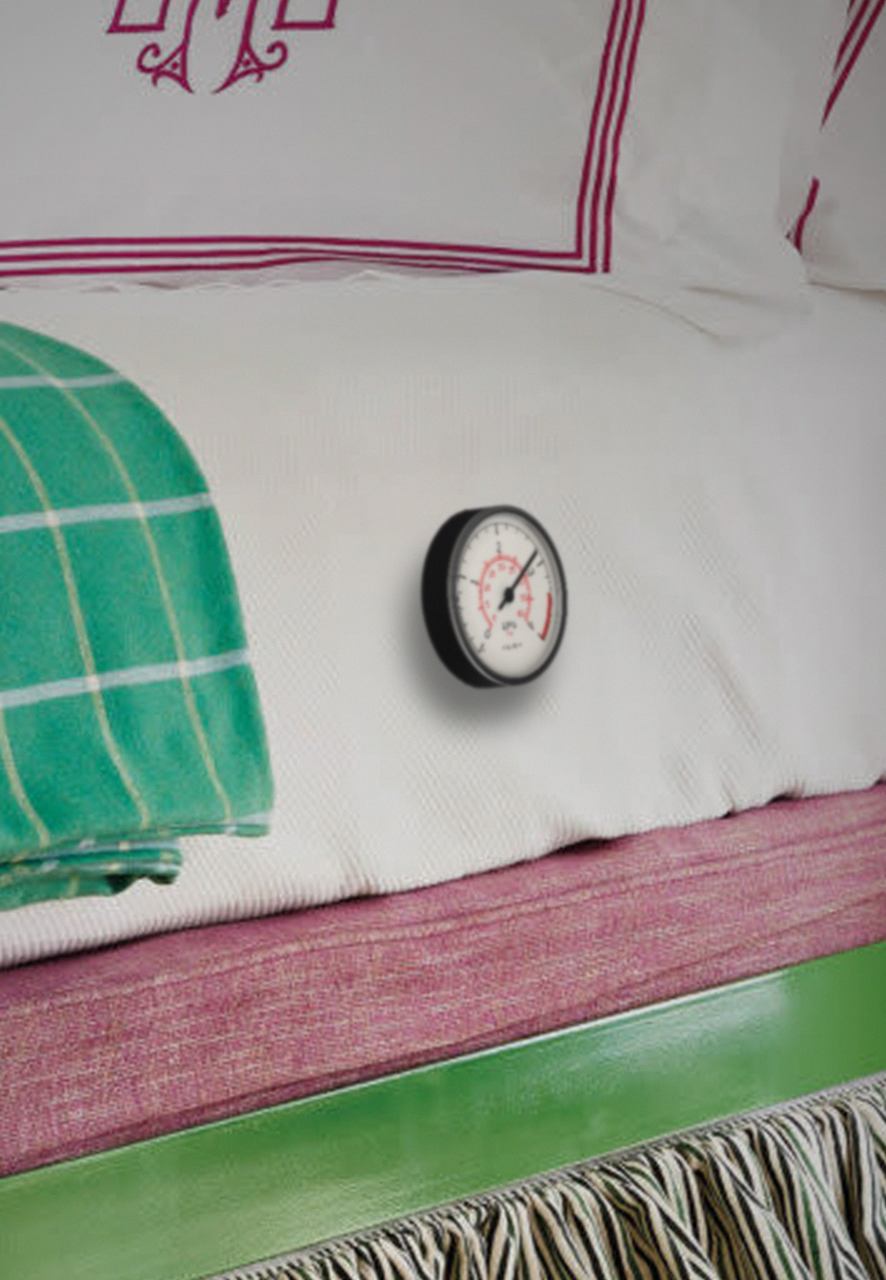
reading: **2.8** MPa
